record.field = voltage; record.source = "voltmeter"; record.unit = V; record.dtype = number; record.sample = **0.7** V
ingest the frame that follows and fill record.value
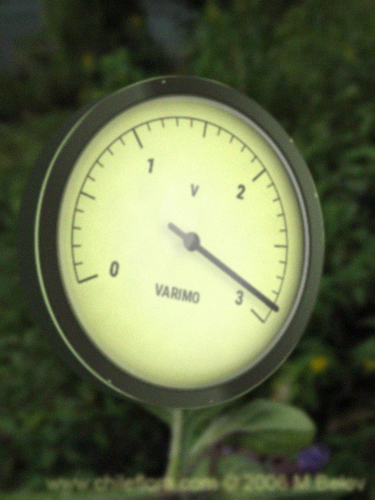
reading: **2.9** V
